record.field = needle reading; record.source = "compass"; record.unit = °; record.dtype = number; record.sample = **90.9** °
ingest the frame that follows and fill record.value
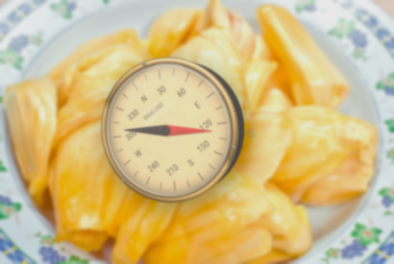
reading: **127.5** °
